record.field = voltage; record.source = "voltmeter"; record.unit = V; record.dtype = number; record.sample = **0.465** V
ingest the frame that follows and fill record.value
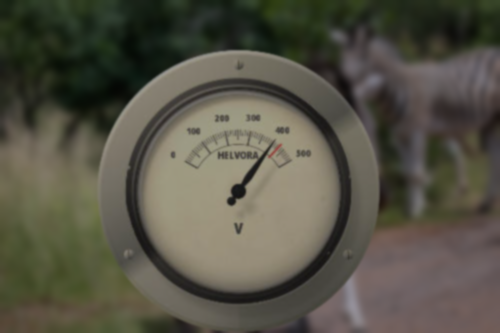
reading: **400** V
